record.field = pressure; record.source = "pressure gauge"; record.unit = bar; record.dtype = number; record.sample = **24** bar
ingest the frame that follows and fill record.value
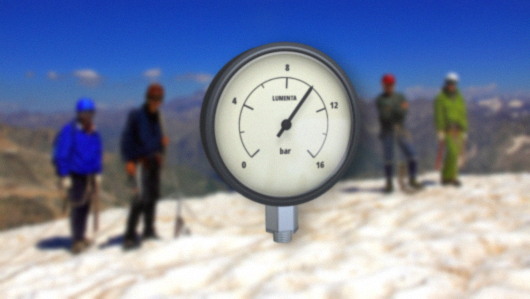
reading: **10** bar
